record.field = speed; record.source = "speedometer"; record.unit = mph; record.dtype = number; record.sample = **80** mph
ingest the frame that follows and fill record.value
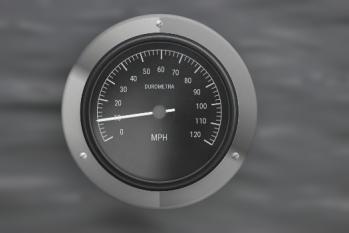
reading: **10** mph
